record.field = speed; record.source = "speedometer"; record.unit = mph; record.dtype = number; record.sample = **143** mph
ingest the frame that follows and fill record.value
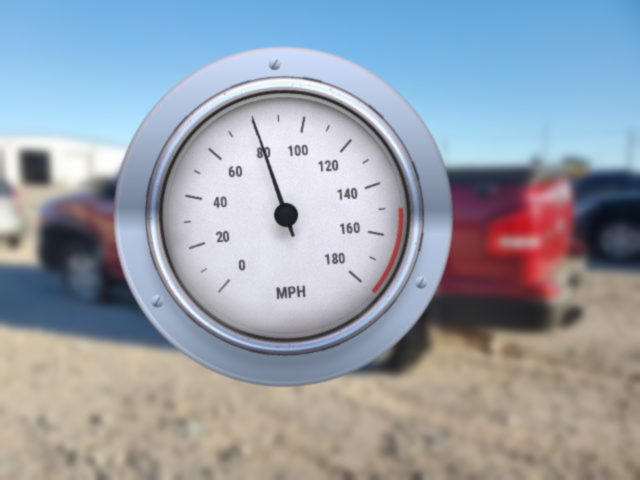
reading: **80** mph
